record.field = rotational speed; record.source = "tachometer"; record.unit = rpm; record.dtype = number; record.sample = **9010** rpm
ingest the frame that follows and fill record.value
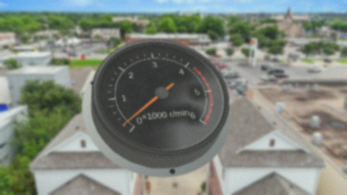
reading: **200** rpm
